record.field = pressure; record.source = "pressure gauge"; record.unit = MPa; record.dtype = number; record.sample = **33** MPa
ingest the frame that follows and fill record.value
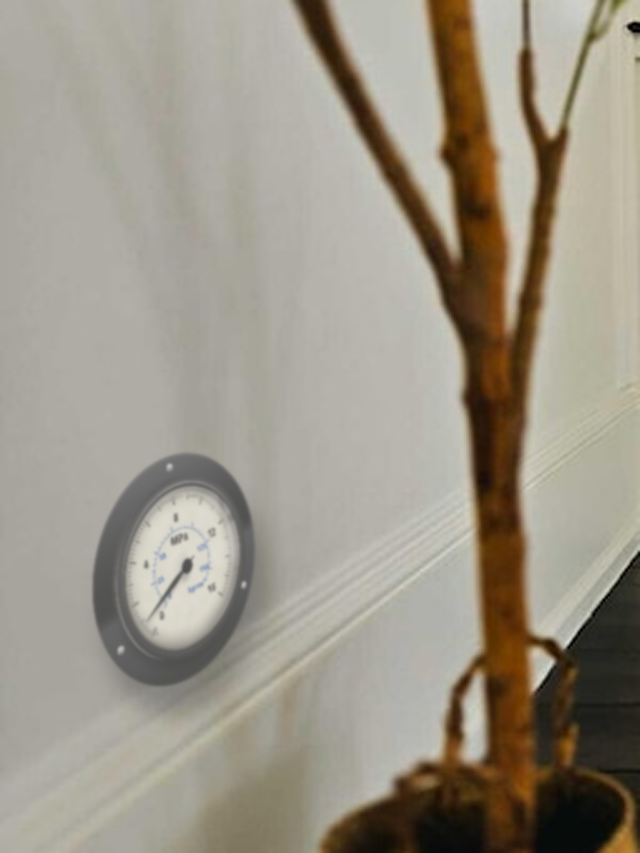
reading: **1** MPa
